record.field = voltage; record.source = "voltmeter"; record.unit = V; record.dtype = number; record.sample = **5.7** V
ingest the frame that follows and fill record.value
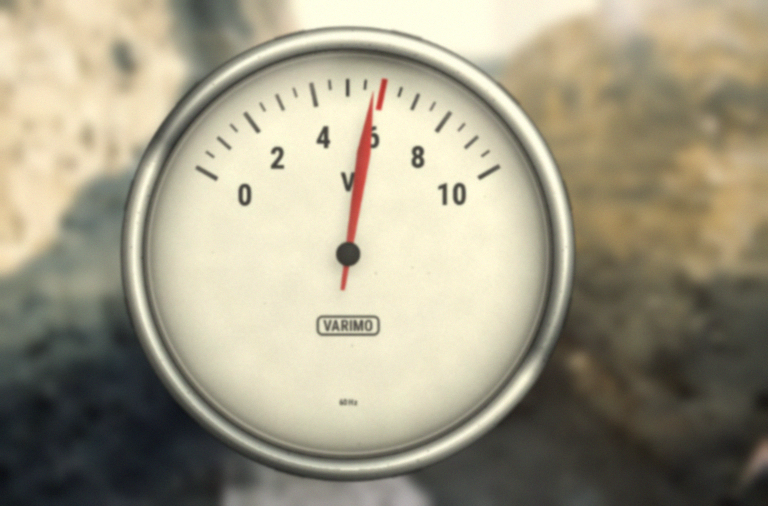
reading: **5.75** V
